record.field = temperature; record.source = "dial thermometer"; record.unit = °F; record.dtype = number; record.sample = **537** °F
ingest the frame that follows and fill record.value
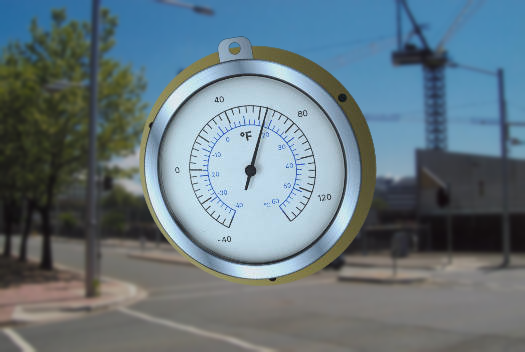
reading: **64** °F
